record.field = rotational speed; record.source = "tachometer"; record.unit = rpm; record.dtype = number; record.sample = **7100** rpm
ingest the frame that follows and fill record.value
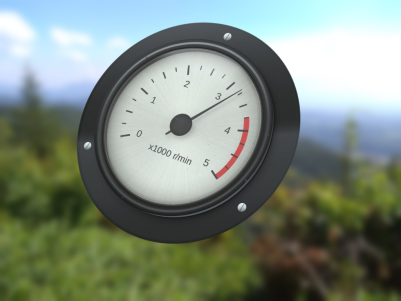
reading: **3250** rpm
